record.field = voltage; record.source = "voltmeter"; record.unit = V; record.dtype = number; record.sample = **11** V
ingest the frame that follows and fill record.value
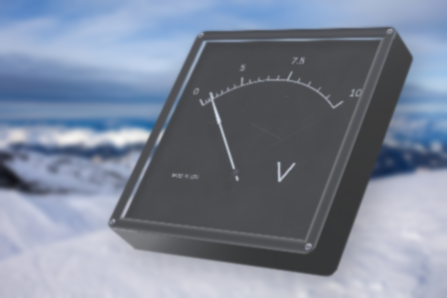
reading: **2.5** V
